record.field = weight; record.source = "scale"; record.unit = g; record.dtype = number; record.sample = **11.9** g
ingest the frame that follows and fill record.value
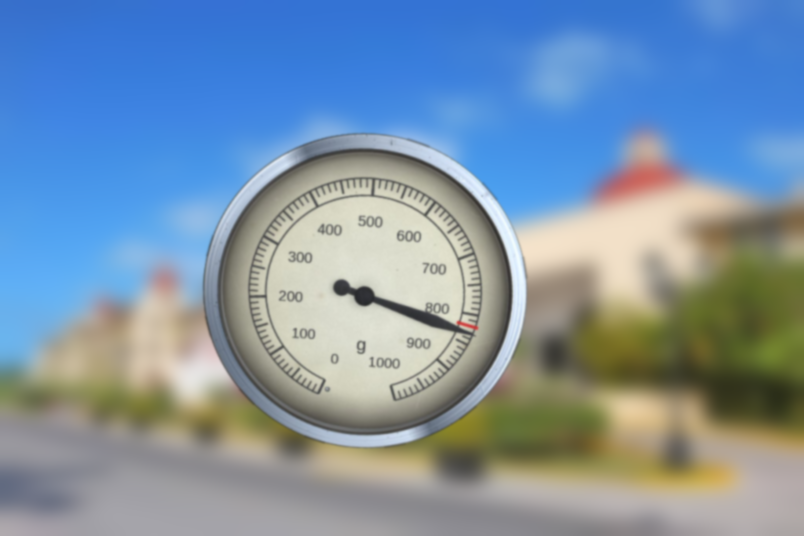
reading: **830** g
